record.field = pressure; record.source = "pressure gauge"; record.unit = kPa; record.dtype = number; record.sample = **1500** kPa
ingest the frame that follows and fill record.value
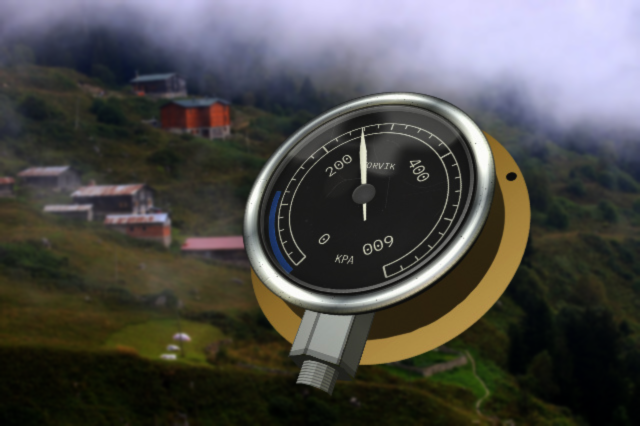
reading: **260** kPa
